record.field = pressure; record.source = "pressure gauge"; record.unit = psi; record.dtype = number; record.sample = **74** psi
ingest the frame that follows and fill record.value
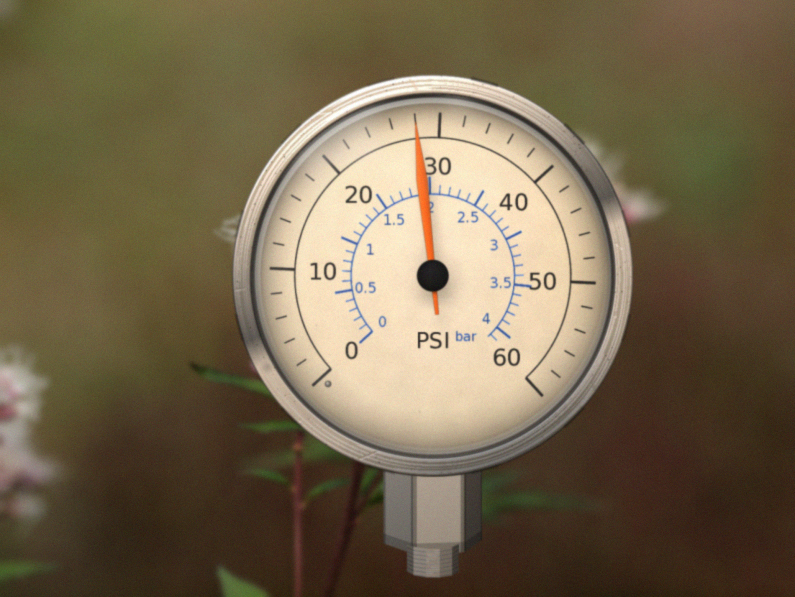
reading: **28** psi
